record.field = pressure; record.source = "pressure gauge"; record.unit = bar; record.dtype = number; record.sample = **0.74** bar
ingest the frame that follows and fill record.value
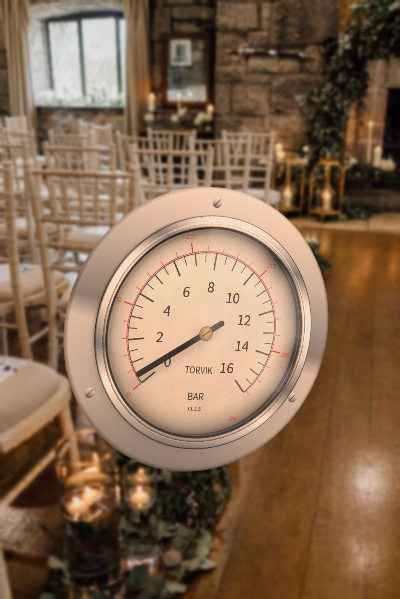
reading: **0.5** bar
